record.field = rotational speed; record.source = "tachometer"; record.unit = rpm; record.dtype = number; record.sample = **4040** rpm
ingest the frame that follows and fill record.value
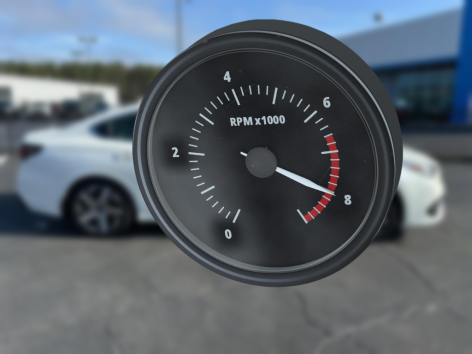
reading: **8000** rpm
